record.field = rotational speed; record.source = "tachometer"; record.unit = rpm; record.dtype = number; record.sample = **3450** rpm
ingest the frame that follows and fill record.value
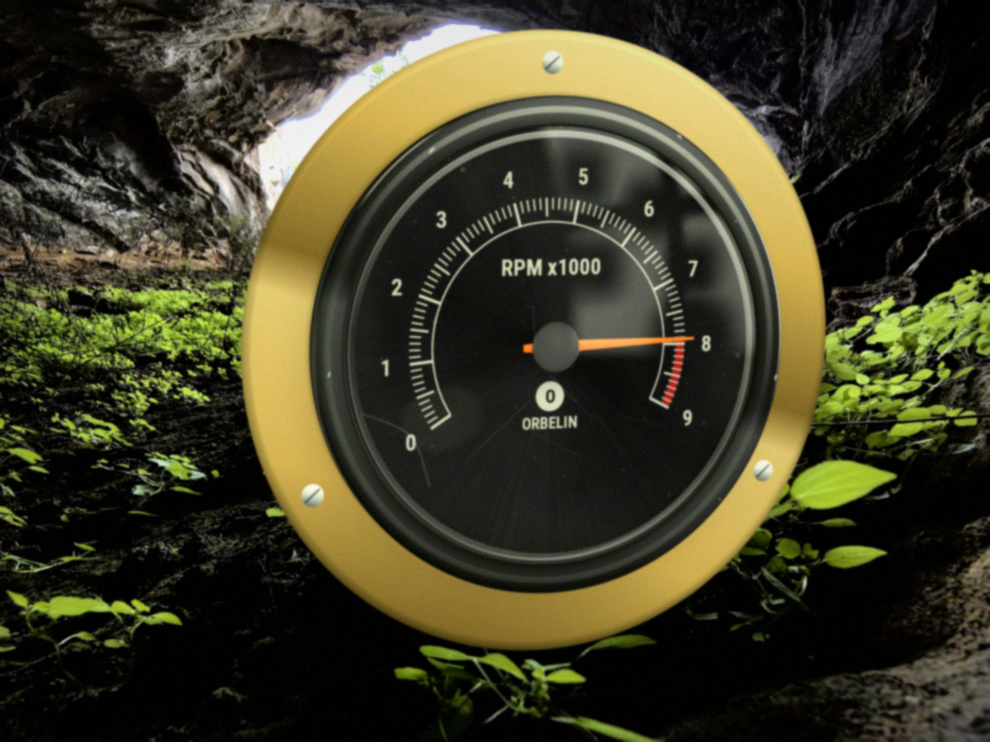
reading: **7900** rpm
